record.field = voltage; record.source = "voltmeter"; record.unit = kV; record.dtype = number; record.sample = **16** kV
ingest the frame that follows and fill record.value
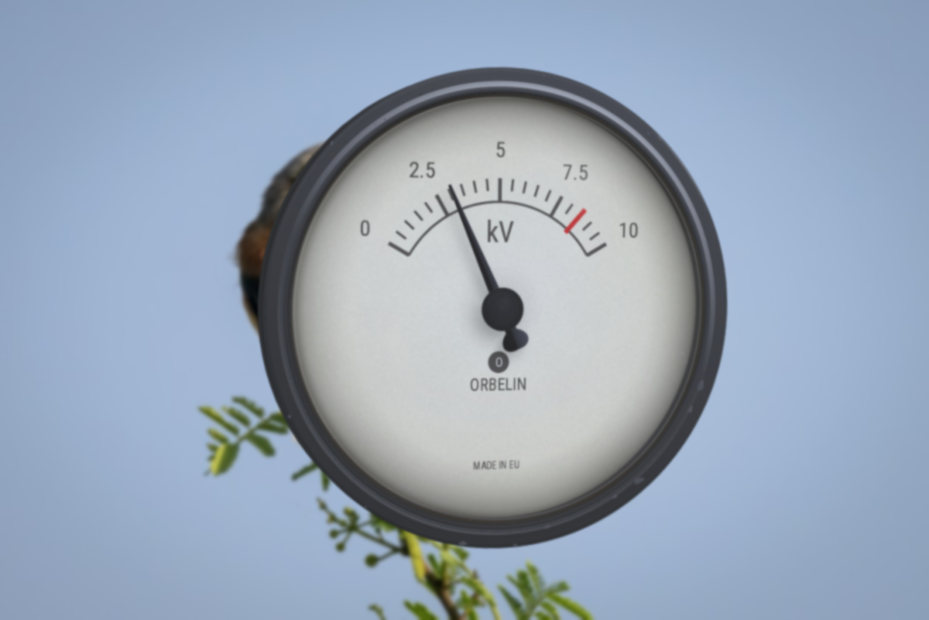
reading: **3** kV
